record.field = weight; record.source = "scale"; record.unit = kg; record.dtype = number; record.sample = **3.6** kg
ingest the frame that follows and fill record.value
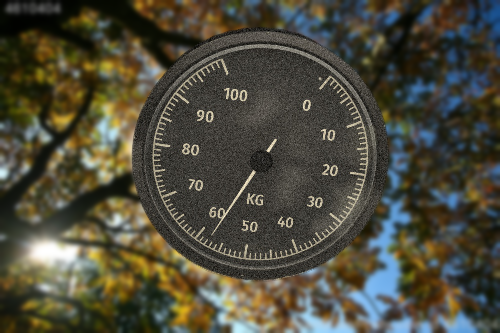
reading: **58** kg
